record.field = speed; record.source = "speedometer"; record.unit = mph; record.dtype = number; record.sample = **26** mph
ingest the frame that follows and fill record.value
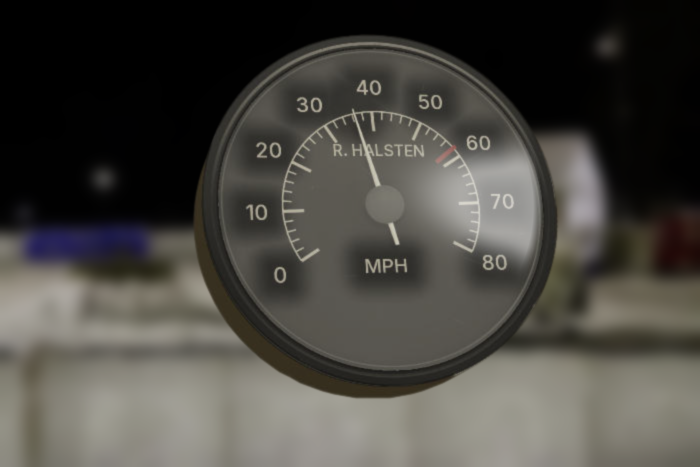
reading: **36** mph
